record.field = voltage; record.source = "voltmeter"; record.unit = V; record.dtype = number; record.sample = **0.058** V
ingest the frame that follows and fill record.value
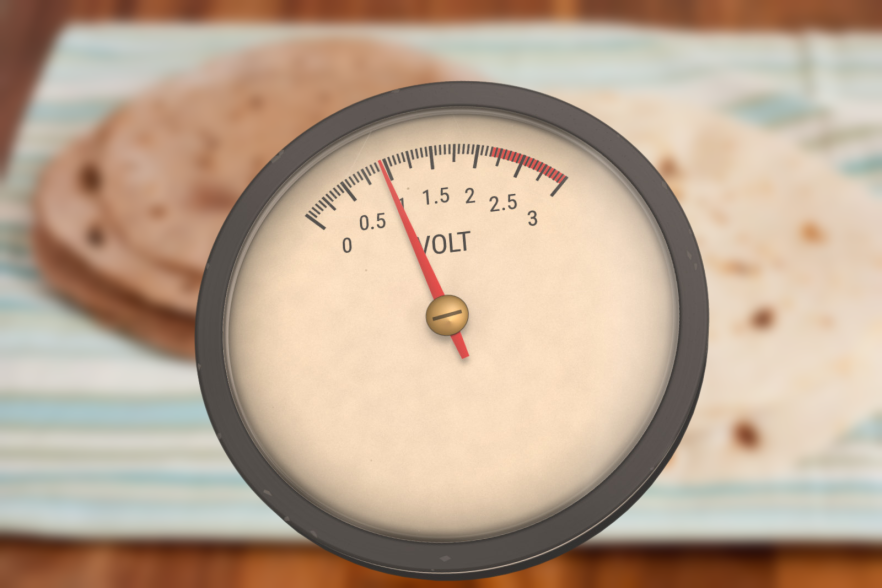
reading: **0.95** V
